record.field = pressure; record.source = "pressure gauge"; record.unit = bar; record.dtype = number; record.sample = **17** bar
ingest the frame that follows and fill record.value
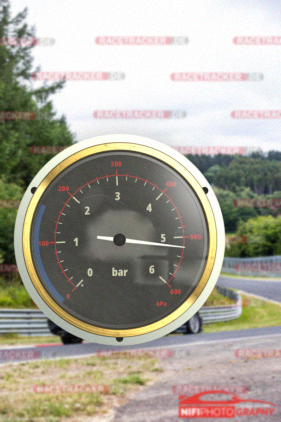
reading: **5.2** bar
